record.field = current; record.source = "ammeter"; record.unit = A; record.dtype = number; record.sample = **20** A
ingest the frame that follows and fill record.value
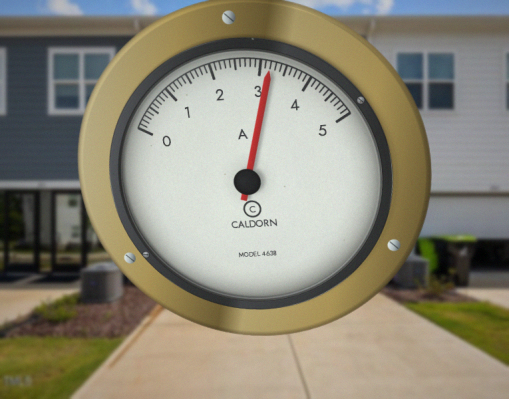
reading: **3.2** A
